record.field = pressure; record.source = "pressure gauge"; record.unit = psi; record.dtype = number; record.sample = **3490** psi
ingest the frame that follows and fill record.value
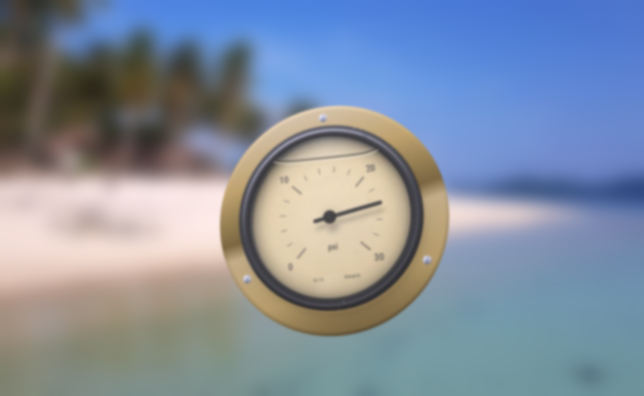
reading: **24** psi
